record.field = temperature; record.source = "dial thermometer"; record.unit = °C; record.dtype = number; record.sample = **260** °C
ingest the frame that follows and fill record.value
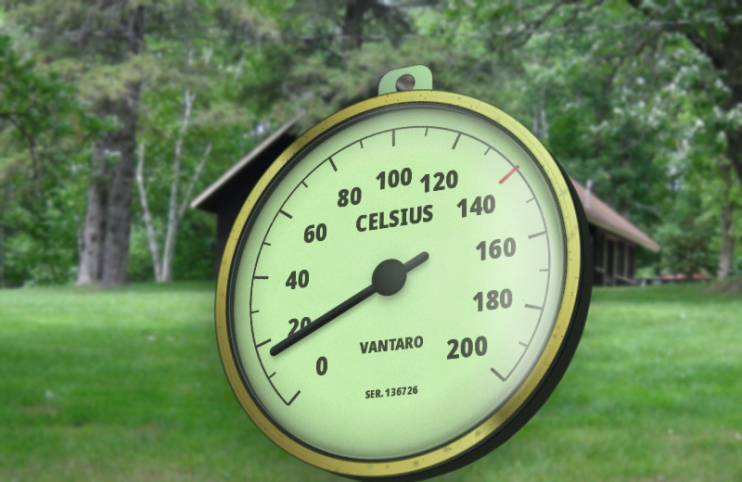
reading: **15** °C
